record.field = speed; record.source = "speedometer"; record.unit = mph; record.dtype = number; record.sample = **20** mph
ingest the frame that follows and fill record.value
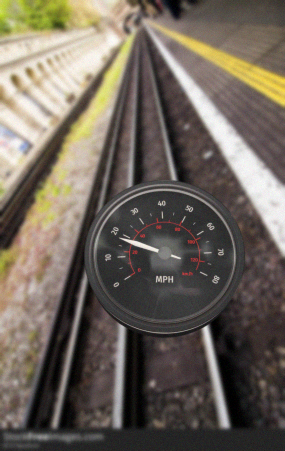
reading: **17.5** mph
